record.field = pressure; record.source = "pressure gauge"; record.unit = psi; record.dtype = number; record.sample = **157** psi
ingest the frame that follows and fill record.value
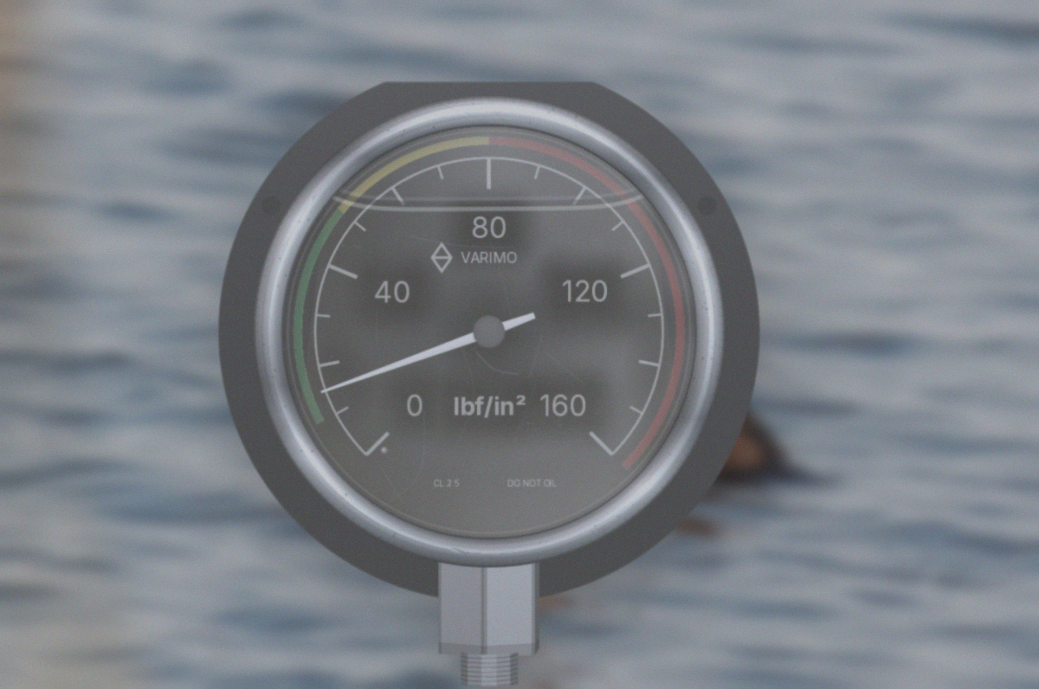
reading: **15** psi
